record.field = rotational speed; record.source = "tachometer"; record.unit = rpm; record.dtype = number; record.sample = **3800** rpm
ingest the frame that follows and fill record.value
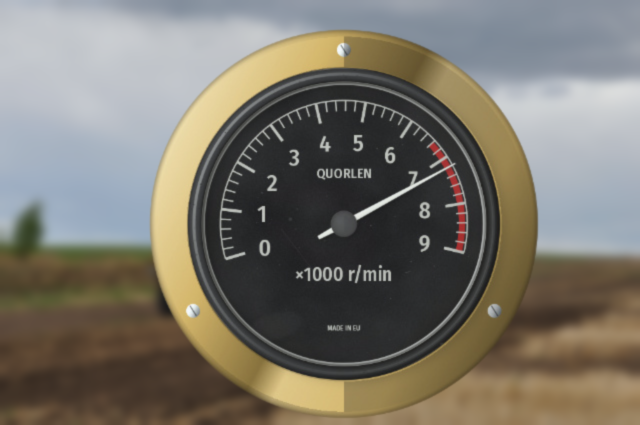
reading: **7200** rpm
